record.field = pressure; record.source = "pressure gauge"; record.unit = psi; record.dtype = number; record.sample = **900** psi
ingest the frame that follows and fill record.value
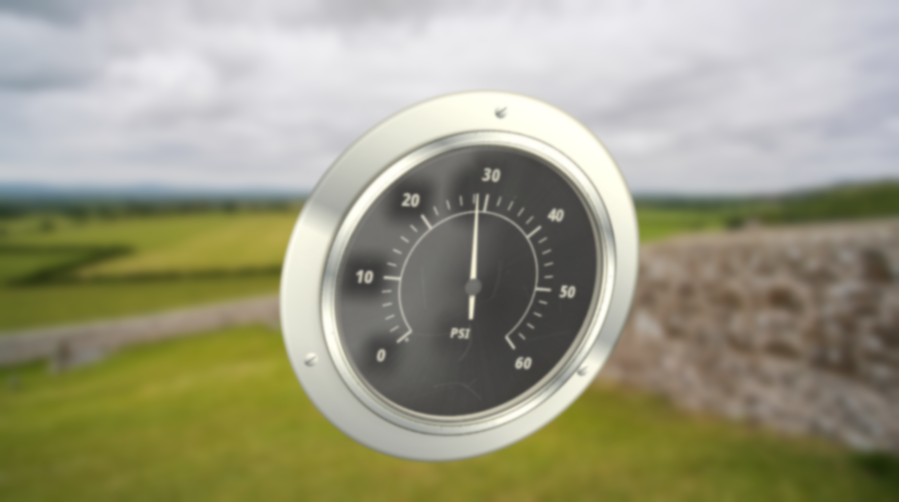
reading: **28** psi
